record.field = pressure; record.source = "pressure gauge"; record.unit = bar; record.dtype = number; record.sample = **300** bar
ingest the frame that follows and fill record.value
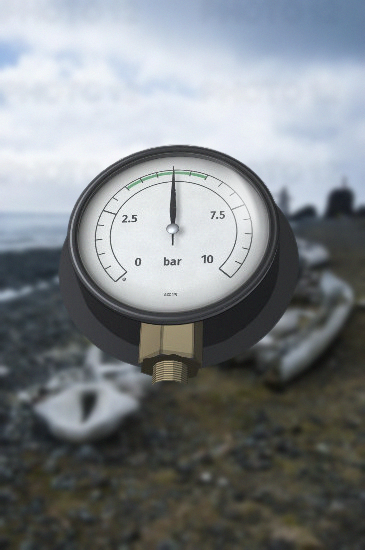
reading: **5** bar
